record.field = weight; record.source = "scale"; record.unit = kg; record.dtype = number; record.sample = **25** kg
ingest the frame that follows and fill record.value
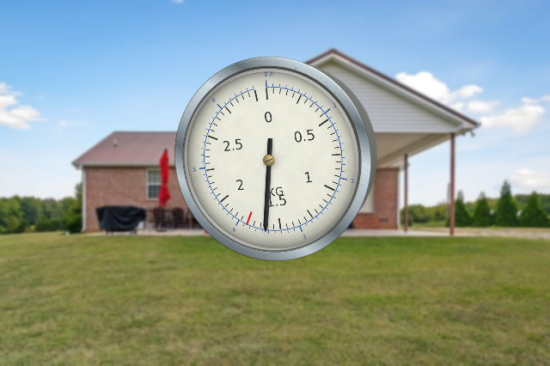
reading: **1.6** kg
